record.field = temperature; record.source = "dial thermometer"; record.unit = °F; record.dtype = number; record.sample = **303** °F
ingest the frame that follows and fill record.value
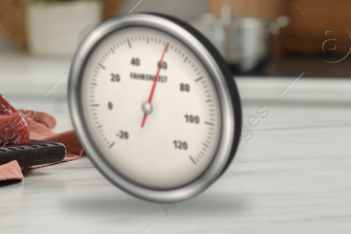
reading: **60** °F
